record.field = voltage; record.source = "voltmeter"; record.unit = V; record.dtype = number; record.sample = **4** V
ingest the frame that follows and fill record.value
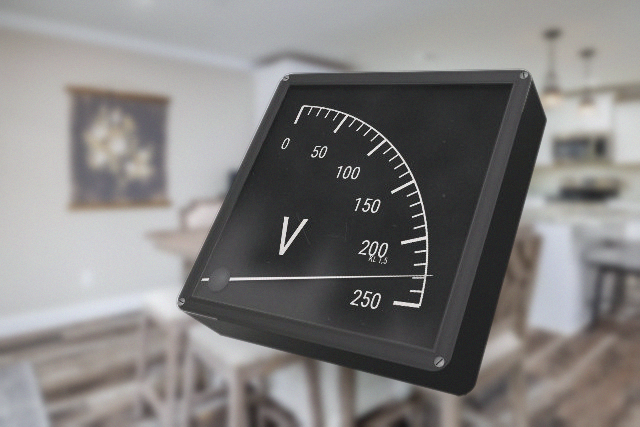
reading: **230** V
